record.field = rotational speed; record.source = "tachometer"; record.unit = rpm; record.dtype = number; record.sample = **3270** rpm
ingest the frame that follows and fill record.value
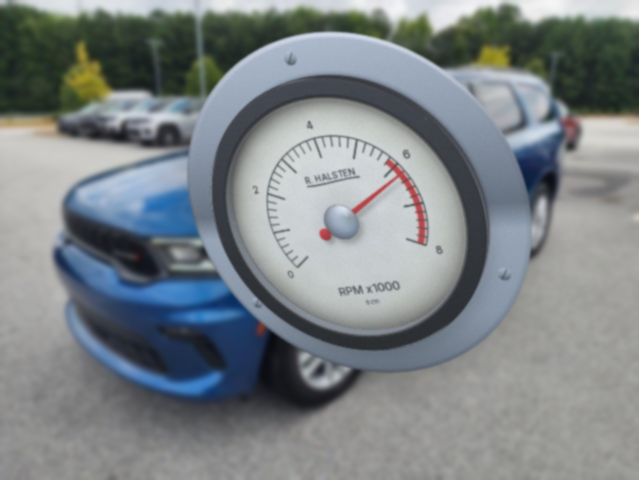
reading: **6200** rpm
